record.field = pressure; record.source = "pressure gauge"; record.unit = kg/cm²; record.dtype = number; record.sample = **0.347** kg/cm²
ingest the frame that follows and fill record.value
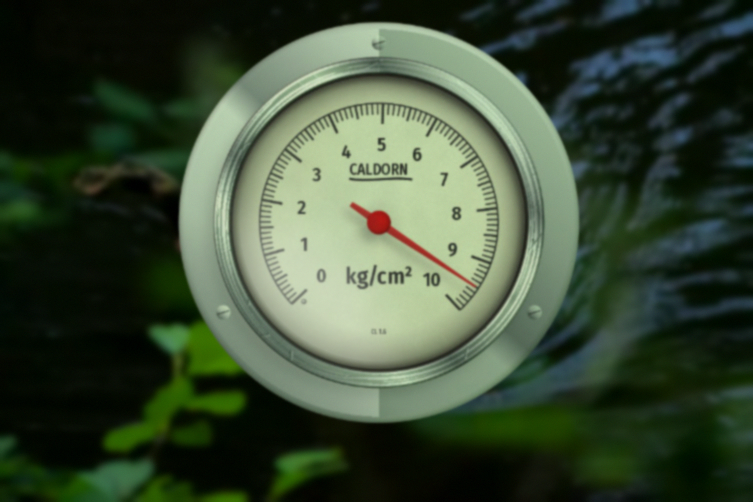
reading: **9.5** kg/cm²
